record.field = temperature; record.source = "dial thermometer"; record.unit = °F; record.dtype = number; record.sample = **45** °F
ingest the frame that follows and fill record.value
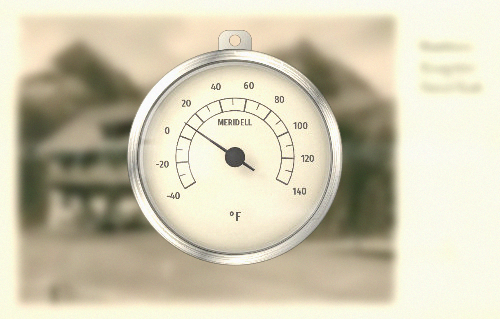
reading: **10** °F
